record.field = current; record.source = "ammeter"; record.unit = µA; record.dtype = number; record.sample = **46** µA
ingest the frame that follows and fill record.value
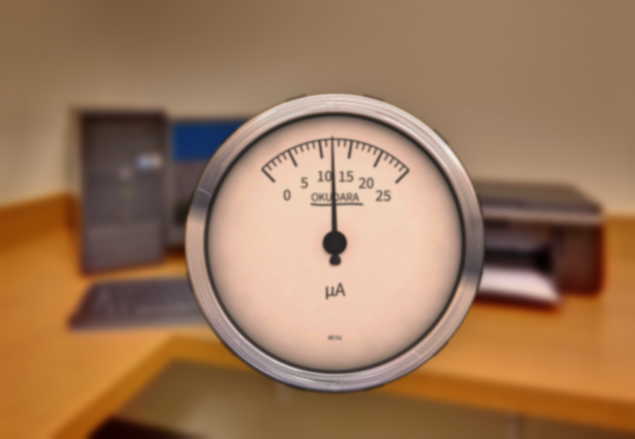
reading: **12** µA
